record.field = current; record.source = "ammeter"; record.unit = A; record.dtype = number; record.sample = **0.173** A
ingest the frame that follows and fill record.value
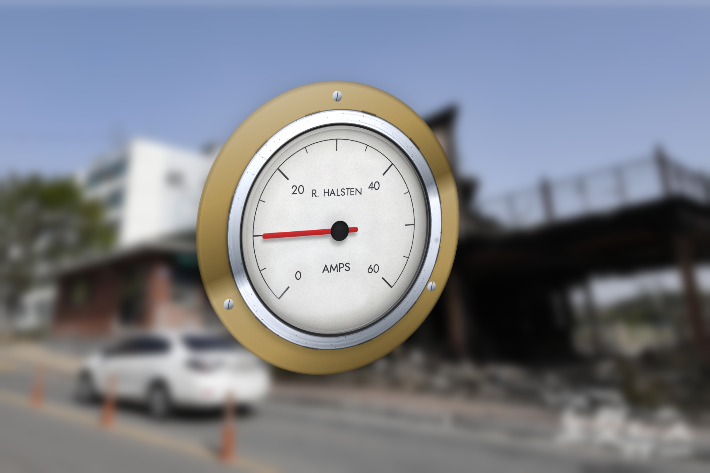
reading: **10** A
